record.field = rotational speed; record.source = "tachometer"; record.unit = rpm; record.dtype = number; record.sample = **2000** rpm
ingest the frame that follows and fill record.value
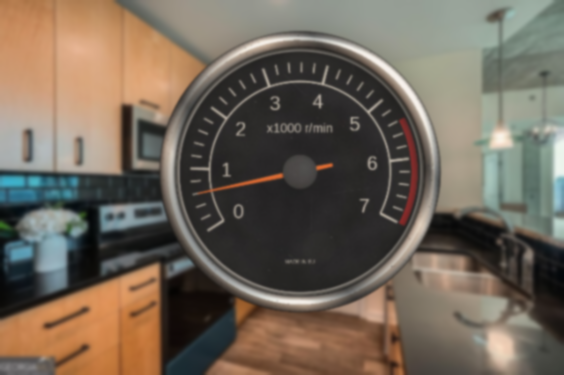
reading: **600** rpm
